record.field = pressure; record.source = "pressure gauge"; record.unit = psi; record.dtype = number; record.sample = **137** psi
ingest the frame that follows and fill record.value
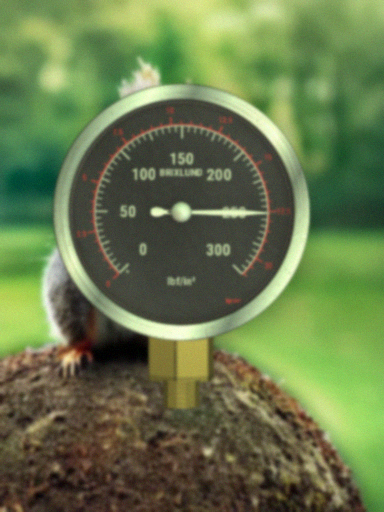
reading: **250** psi
